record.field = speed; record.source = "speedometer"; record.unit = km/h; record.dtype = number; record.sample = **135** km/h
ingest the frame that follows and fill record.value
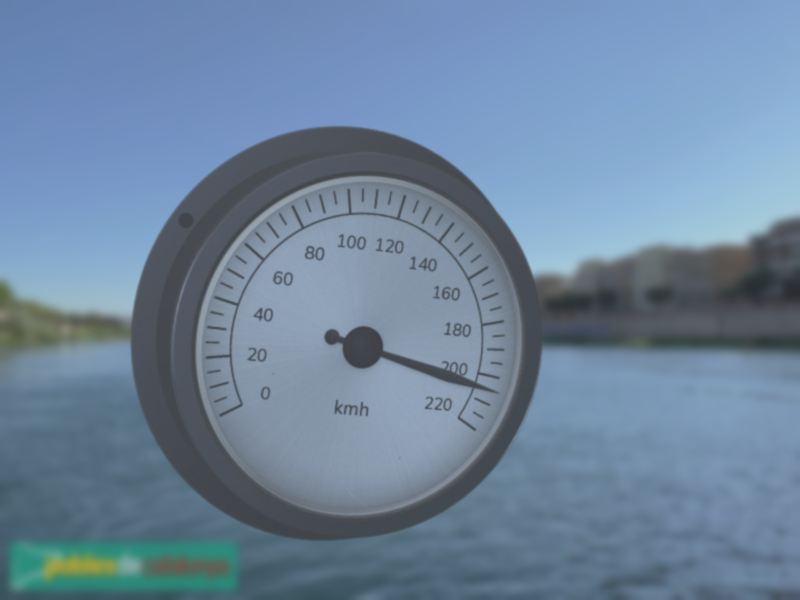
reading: **205** km/h
